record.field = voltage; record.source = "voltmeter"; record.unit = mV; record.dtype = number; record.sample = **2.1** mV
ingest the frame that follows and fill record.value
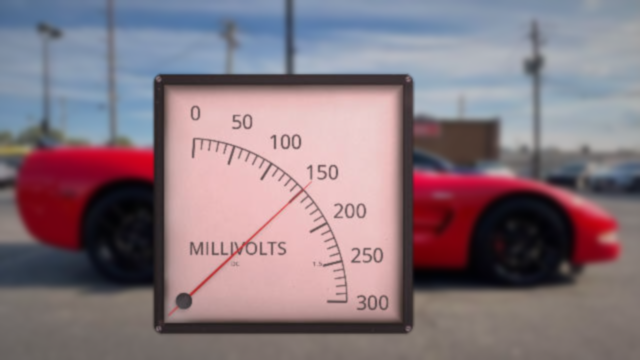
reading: **150** mV
